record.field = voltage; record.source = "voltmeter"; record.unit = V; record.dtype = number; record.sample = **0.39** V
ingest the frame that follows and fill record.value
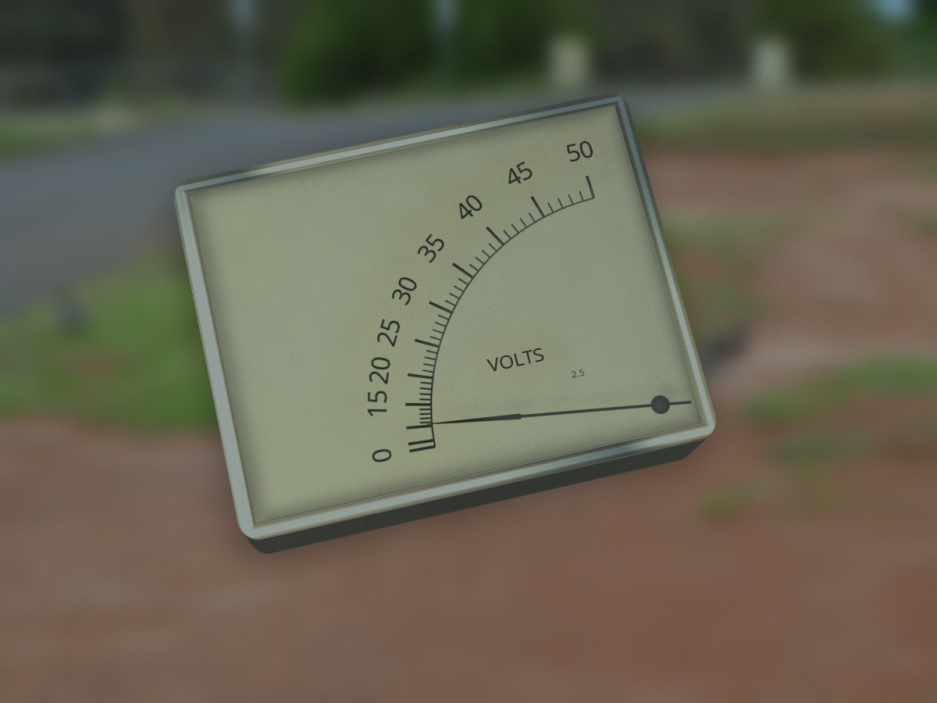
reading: **10** V
